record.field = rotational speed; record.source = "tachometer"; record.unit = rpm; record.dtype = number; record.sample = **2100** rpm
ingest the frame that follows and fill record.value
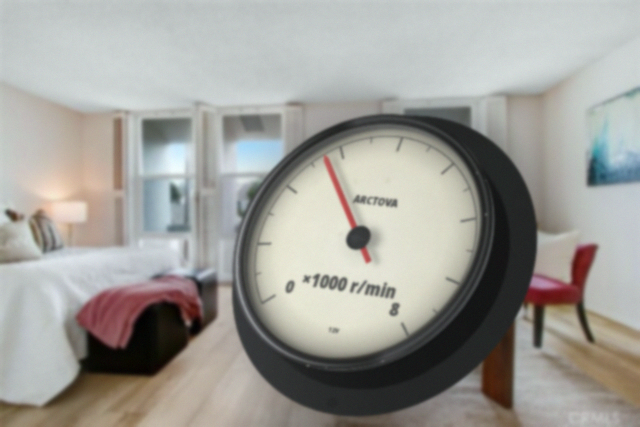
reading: **2750** rpm
